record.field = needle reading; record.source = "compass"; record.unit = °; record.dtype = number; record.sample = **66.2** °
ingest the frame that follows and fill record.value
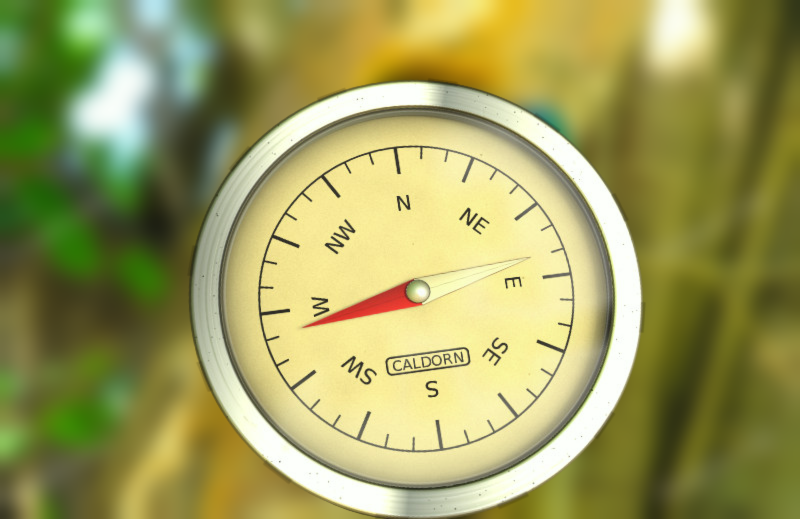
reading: **260** °
